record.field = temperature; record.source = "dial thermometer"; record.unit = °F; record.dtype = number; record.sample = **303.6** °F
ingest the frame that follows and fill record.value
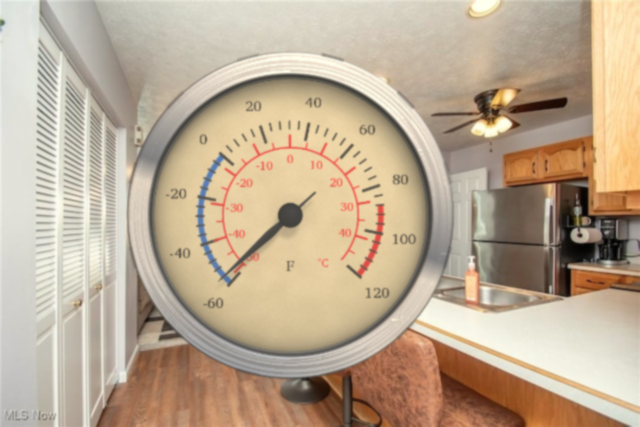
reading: **-56** °F
